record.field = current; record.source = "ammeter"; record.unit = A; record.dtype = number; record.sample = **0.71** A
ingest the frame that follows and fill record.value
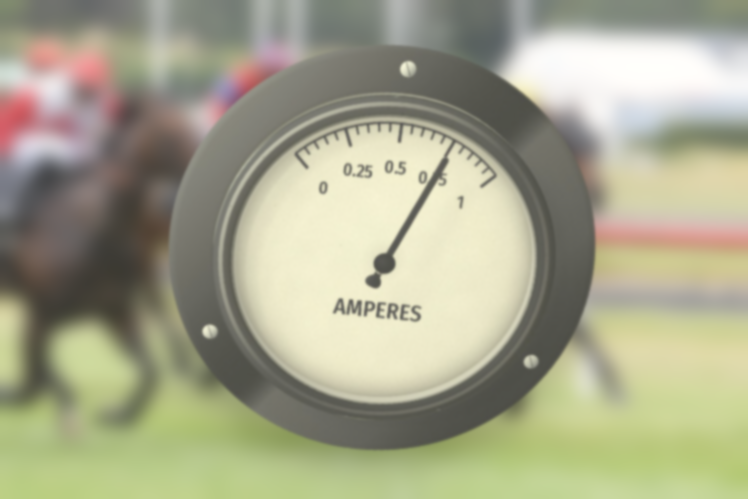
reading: **0.75** A
